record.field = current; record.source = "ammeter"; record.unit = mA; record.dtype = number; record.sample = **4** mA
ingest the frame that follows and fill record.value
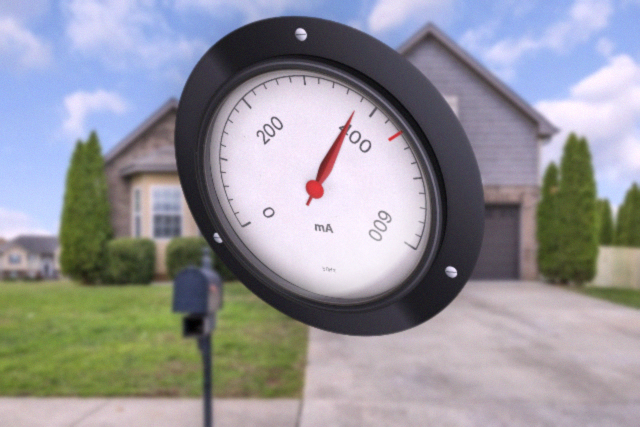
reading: **380** mA
